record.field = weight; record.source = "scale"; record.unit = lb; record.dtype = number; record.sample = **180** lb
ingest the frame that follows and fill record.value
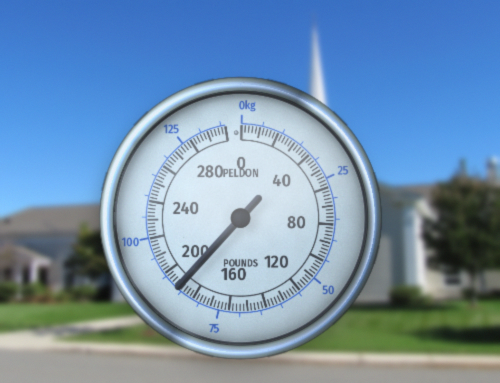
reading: **190** lb
